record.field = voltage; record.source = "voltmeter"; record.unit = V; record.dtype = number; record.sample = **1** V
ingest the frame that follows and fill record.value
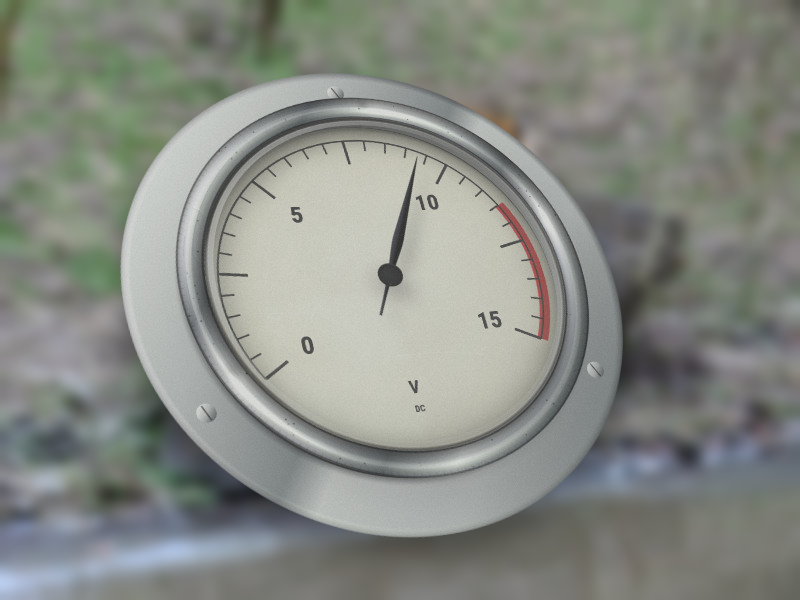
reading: **9.25** V
